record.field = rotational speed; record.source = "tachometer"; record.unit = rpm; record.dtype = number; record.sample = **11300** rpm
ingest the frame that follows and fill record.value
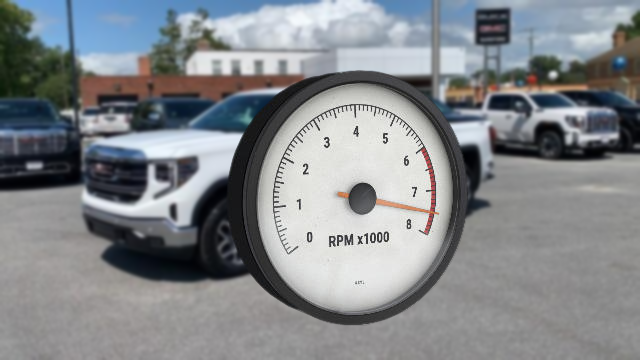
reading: **7500** rpm
